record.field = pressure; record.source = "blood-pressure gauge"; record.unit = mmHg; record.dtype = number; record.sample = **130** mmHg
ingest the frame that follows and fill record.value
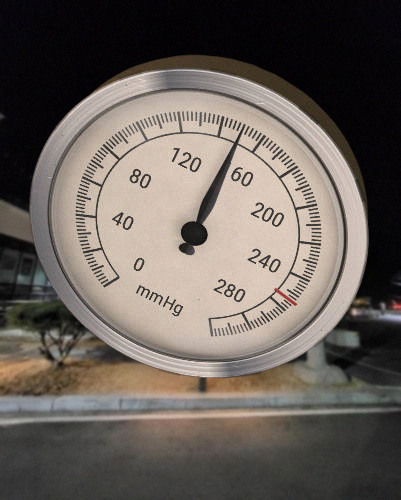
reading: **150** mmHg
